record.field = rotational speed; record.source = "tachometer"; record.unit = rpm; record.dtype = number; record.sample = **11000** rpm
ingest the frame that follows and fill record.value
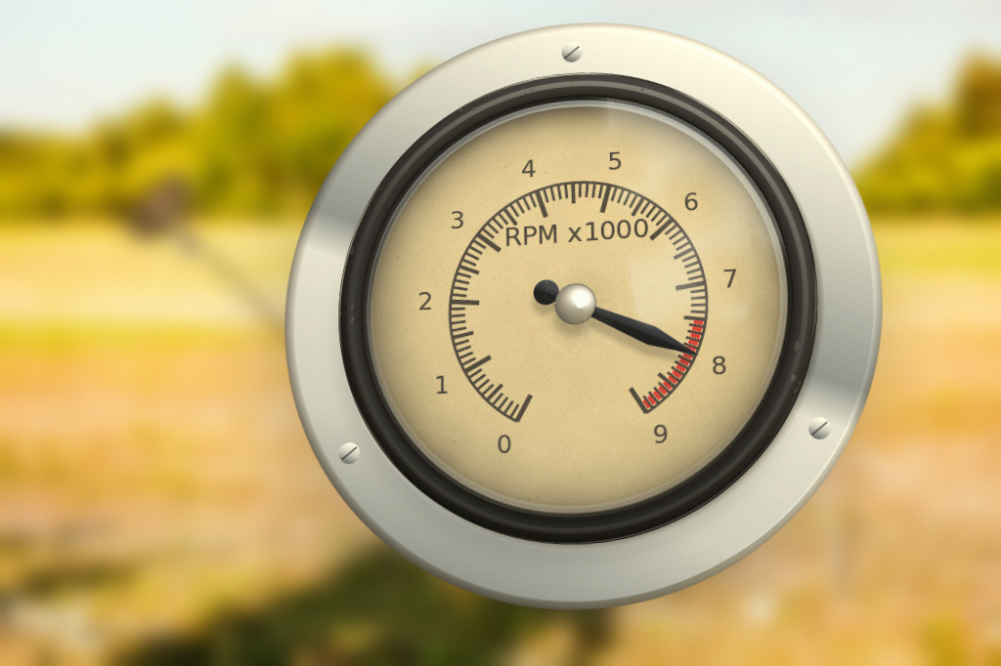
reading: **8000** rpm
